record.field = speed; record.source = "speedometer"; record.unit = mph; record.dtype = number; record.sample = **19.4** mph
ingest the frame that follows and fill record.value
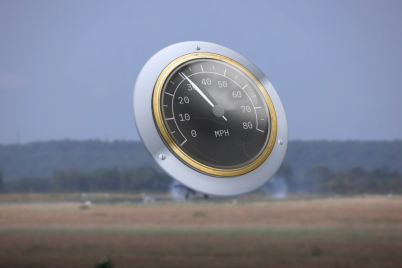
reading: **30** mph
